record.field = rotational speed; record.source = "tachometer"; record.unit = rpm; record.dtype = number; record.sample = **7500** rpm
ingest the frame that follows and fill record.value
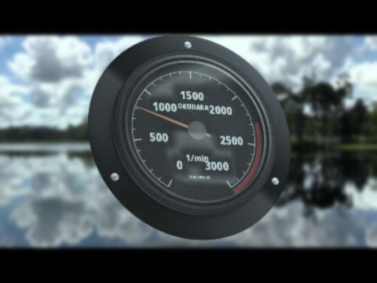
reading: **800** rpm
